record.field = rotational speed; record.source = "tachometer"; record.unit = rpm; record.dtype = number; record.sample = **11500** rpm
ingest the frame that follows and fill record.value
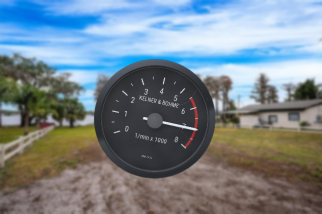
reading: **7000** rpm
